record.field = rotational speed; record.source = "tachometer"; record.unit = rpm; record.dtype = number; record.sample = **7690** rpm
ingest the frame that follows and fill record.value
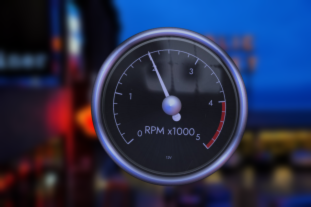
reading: **2000** rpm
